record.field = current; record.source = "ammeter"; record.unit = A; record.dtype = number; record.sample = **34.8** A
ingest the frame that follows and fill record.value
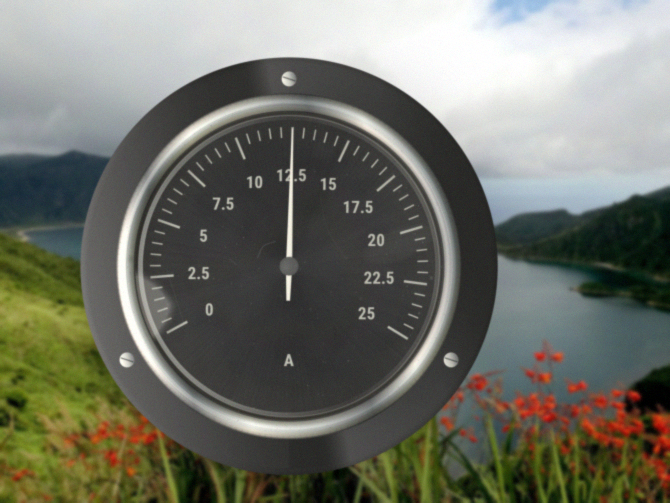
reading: **12.5** A
